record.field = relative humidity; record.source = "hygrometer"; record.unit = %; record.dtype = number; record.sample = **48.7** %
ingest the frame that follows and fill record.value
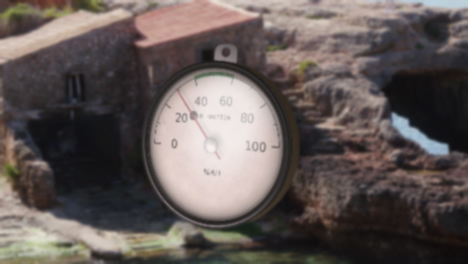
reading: **30** %
